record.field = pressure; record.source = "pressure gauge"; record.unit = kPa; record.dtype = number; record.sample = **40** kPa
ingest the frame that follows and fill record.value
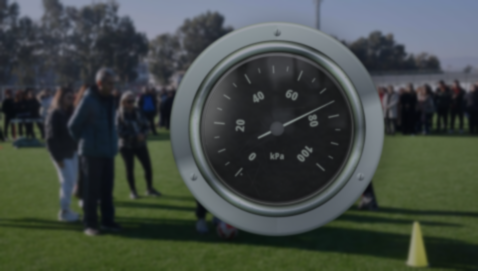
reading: **75** kPa
